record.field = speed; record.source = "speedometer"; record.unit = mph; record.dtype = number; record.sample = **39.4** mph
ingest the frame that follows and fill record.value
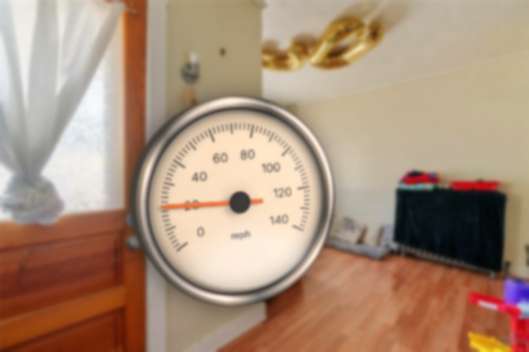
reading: **20** mph
